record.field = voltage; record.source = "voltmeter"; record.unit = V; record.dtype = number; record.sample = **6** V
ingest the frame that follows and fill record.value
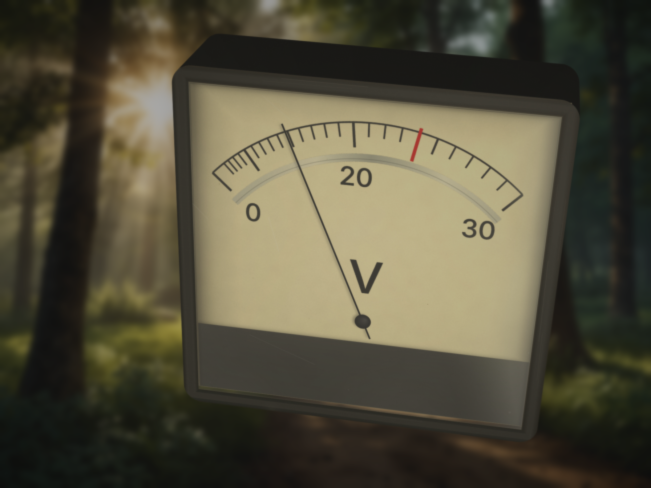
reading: **15** V
